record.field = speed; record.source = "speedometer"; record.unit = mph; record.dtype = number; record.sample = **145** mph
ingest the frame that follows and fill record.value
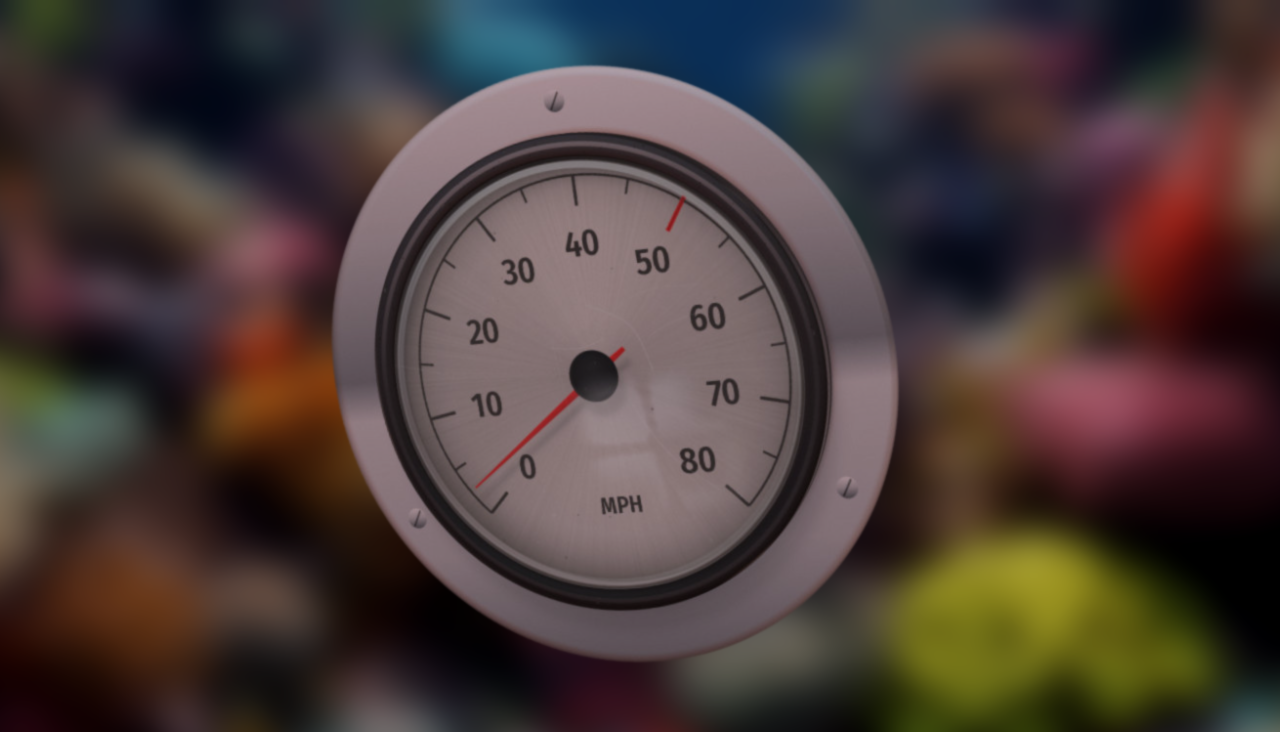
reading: **2.5** mph
